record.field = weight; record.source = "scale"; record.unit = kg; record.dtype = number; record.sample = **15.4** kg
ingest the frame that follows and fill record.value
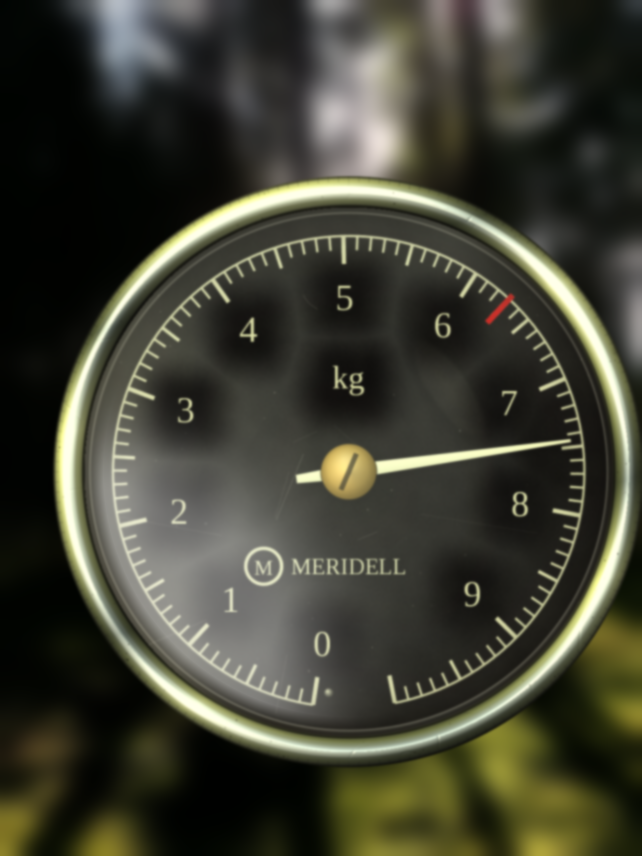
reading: **7.45** kg
